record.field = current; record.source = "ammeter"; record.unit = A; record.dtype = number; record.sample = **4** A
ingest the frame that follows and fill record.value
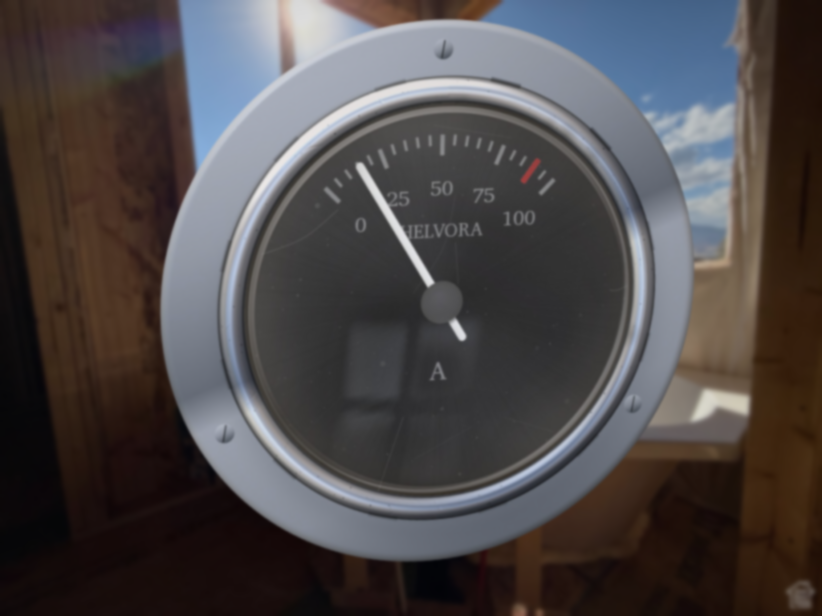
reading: **15** A
